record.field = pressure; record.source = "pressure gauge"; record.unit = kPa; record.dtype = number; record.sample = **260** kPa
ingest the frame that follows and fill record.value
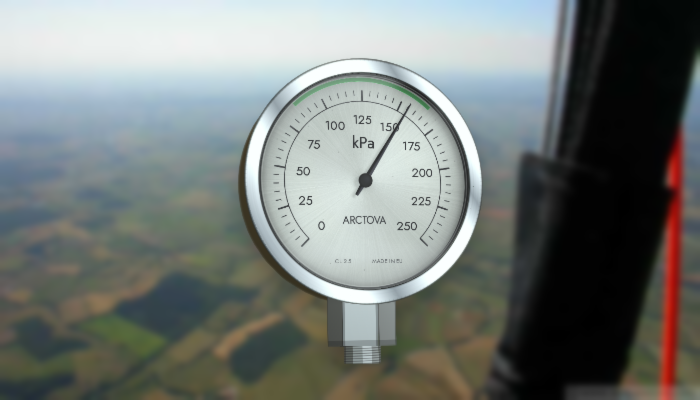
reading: **155** kPa
